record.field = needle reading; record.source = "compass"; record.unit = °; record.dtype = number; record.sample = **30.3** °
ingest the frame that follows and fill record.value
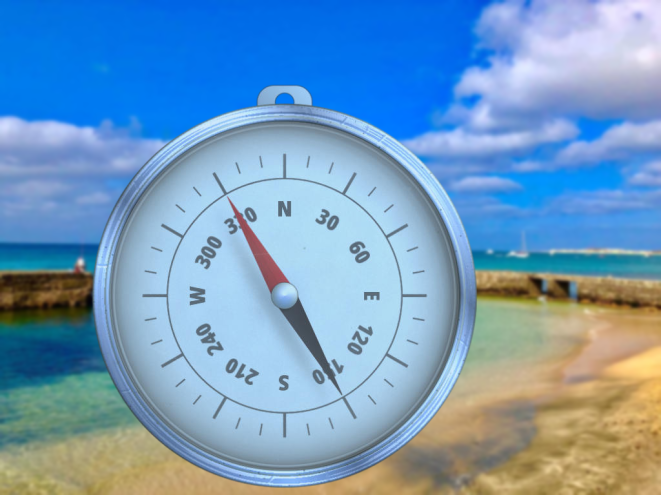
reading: **330** °
